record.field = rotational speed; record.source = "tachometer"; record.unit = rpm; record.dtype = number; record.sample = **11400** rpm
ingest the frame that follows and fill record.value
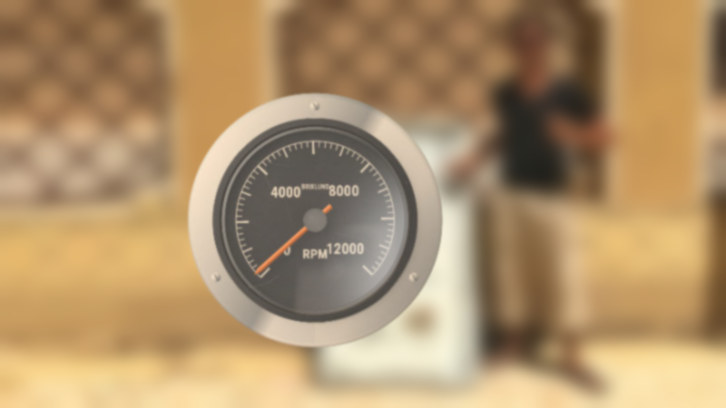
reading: **200** rpm
